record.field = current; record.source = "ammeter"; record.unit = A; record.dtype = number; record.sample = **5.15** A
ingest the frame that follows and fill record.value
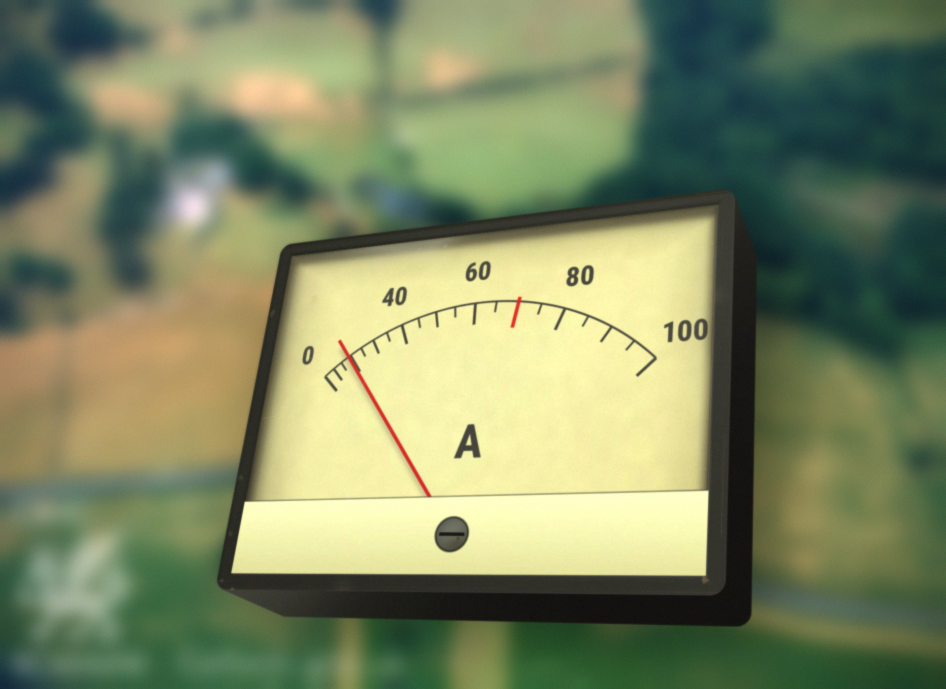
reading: **20** A
